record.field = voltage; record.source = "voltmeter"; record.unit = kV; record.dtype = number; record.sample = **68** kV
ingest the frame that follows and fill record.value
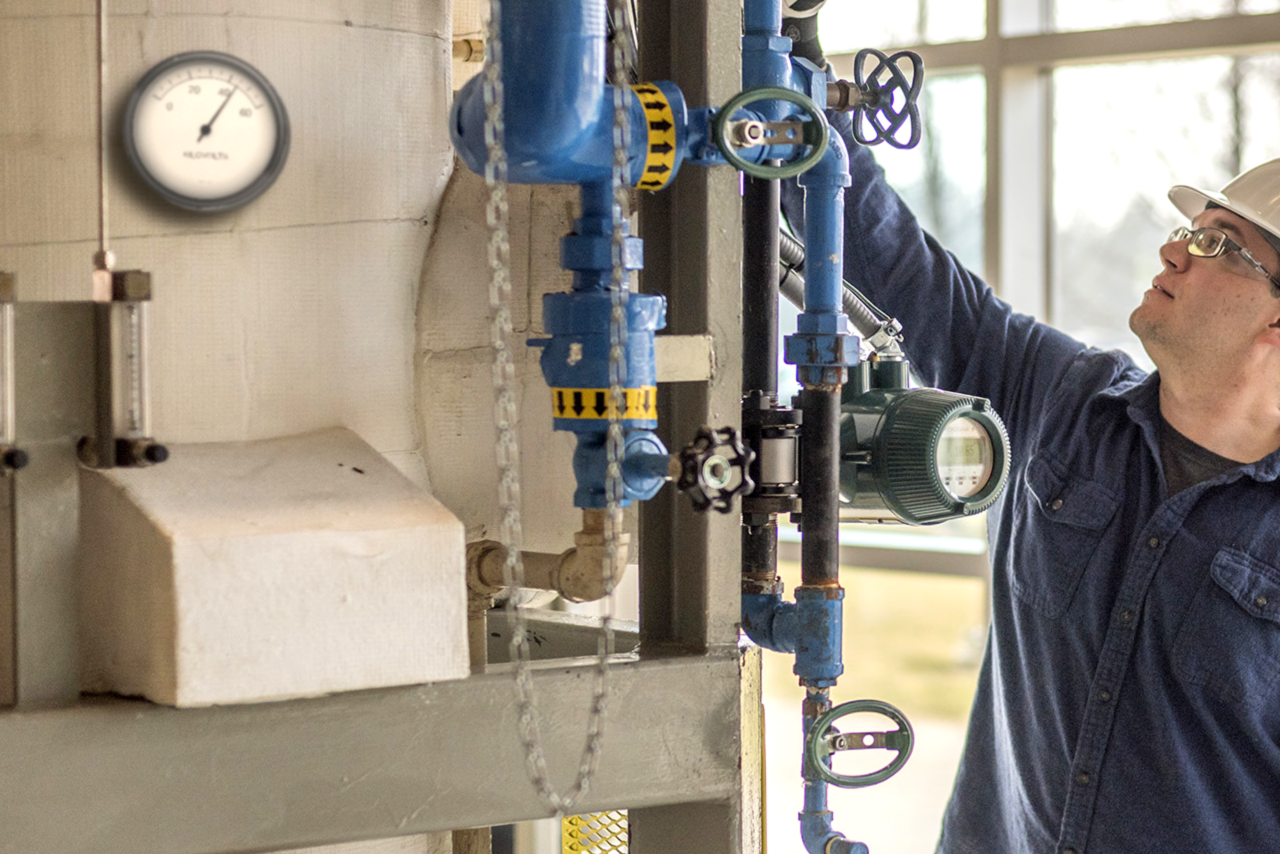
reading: **45** kV
